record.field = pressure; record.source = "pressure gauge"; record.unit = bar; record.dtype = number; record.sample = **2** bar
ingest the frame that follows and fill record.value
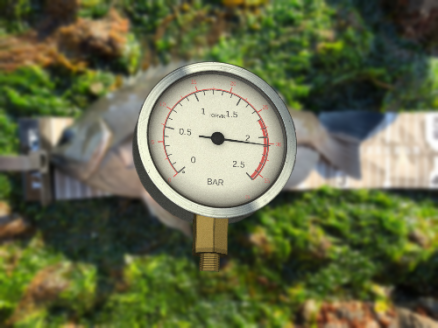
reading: **2.1** bar
